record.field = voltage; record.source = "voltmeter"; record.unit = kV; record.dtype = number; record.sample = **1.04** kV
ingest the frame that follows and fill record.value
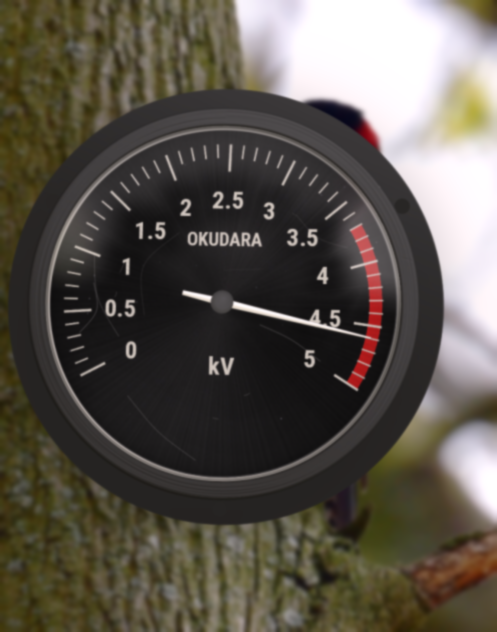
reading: **4.6** kV
